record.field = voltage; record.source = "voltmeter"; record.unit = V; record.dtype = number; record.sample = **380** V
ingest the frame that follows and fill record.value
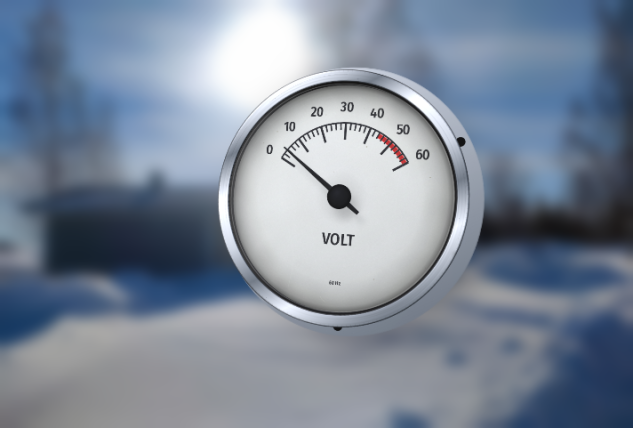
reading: **4** V
